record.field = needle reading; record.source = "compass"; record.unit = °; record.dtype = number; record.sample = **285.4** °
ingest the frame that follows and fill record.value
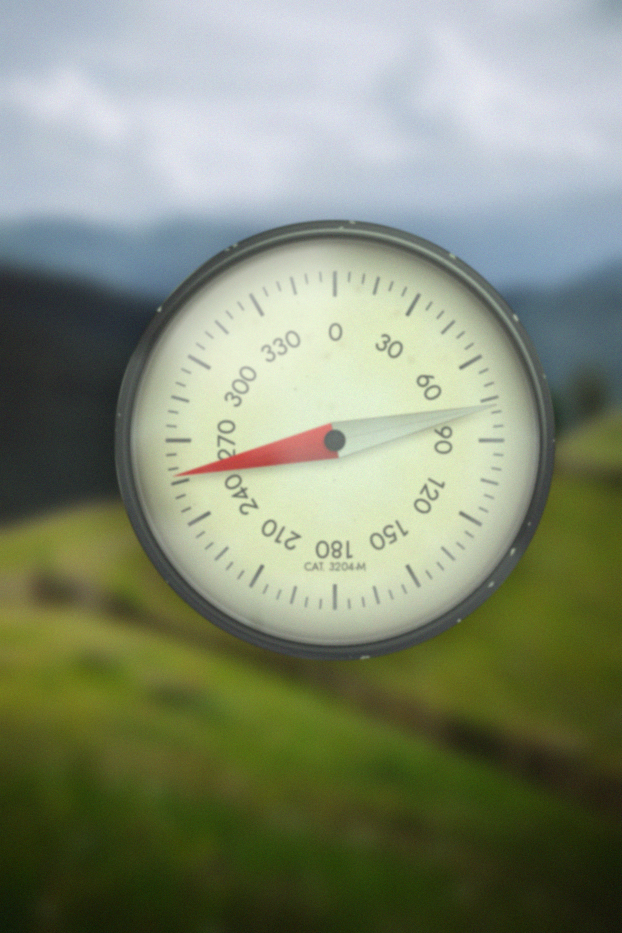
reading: **257.5** °
